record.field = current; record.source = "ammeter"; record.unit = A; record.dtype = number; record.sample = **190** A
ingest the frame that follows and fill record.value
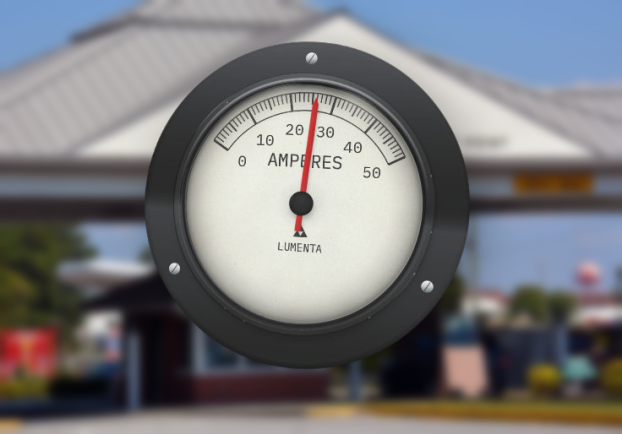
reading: **26** A
